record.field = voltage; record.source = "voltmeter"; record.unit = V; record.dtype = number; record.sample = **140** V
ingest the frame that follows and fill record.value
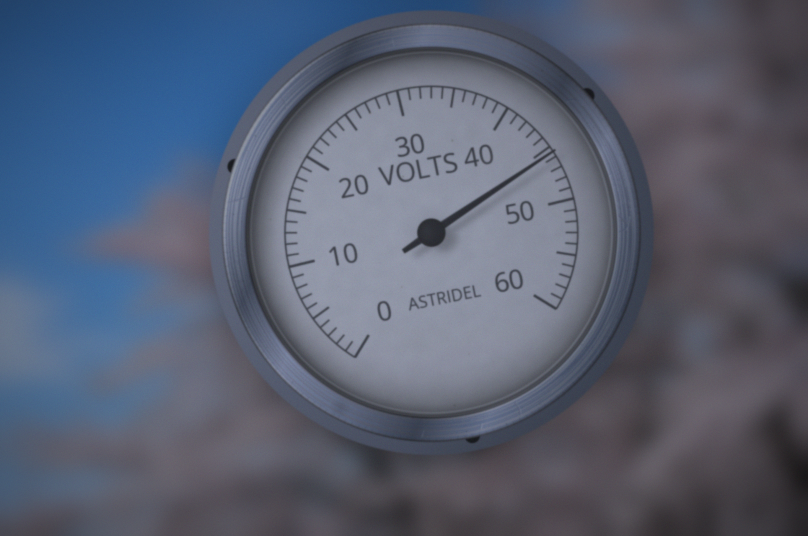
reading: **45.5** V
